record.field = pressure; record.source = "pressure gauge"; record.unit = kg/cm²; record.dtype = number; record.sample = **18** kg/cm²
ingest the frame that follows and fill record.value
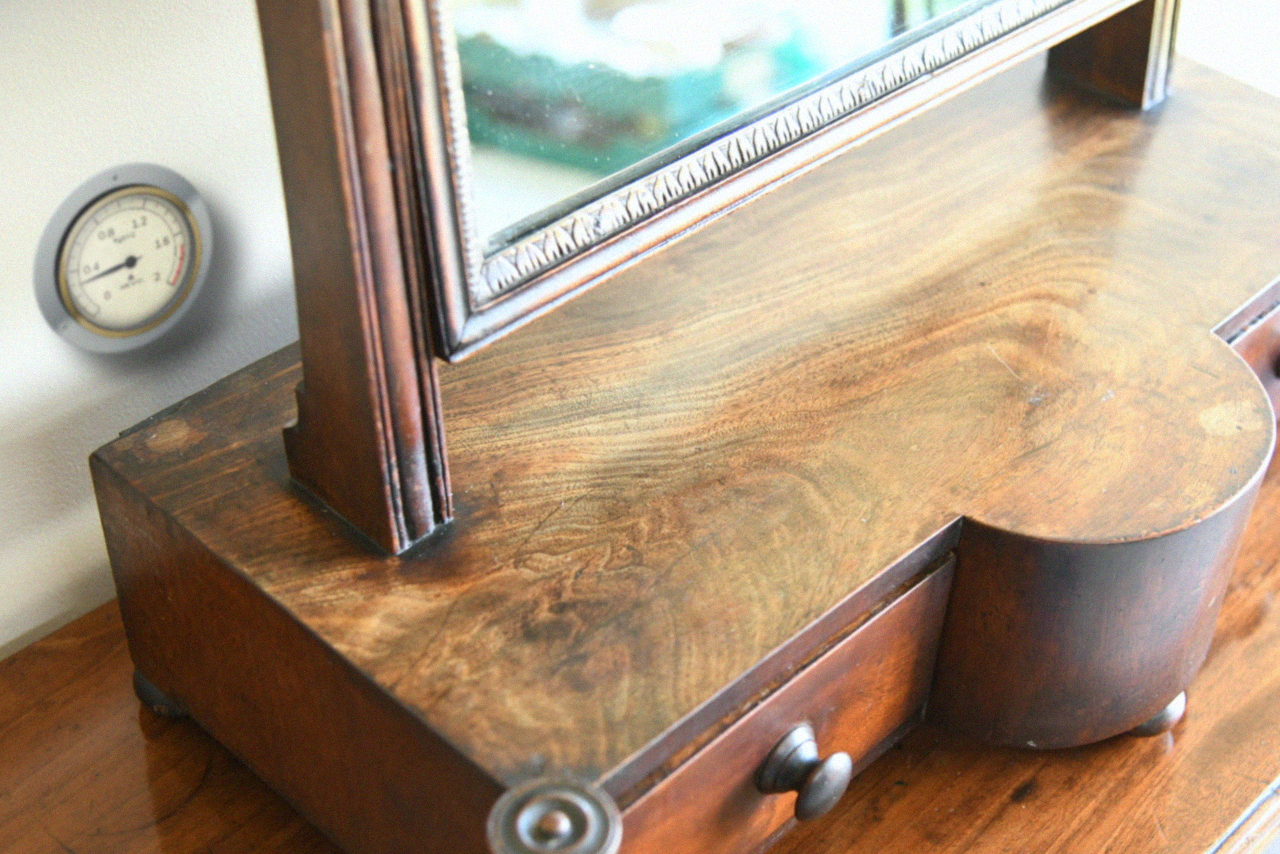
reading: **0.3** kg/cm²
